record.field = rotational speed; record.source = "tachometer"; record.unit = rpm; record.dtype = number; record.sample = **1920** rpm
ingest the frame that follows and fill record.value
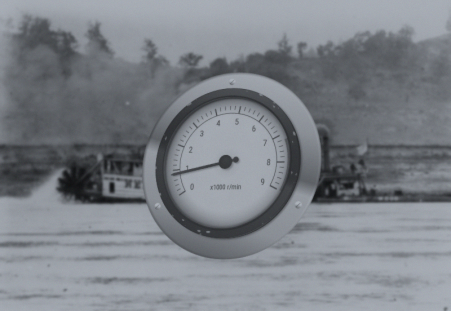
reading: **800** rpm
